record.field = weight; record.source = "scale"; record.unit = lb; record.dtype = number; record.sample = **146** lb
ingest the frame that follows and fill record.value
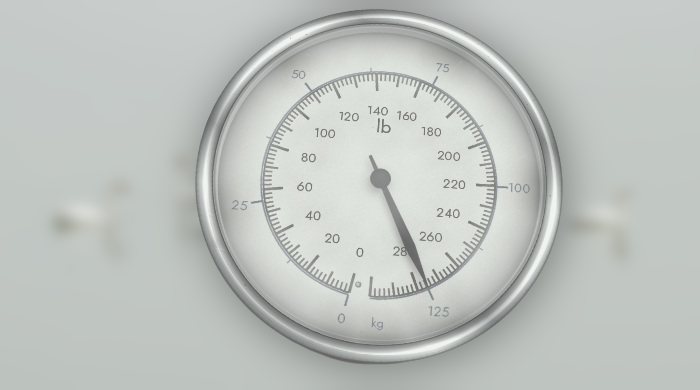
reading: **276** lb
